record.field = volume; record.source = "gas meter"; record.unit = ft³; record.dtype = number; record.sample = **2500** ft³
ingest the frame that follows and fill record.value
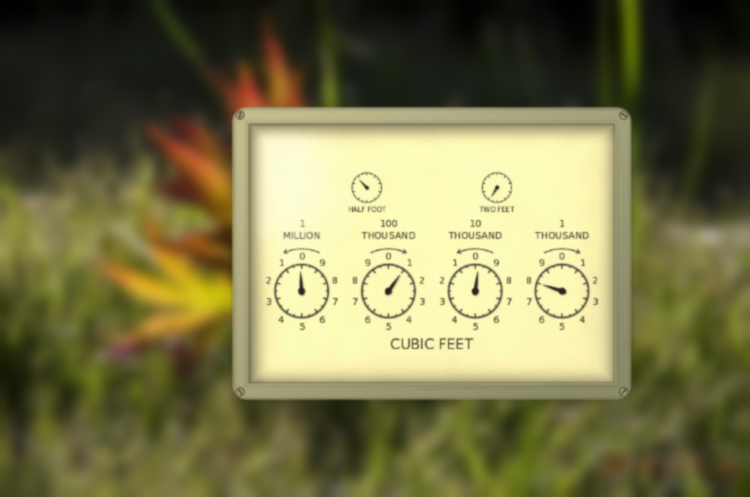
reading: **9800** ft³
